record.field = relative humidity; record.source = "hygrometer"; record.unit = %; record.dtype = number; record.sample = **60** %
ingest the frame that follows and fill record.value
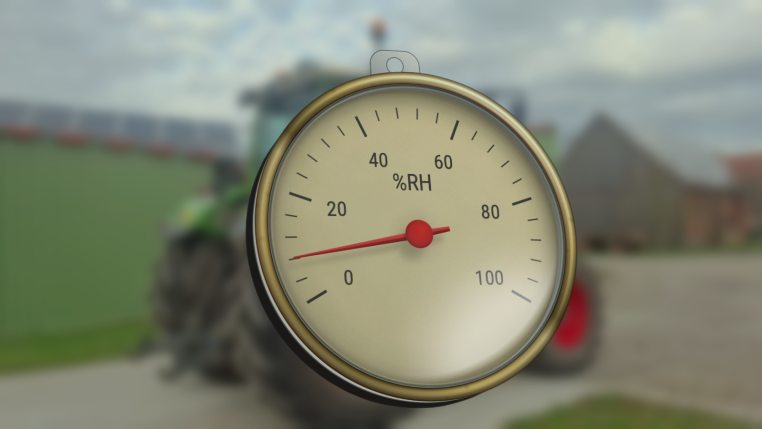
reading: **8** %
